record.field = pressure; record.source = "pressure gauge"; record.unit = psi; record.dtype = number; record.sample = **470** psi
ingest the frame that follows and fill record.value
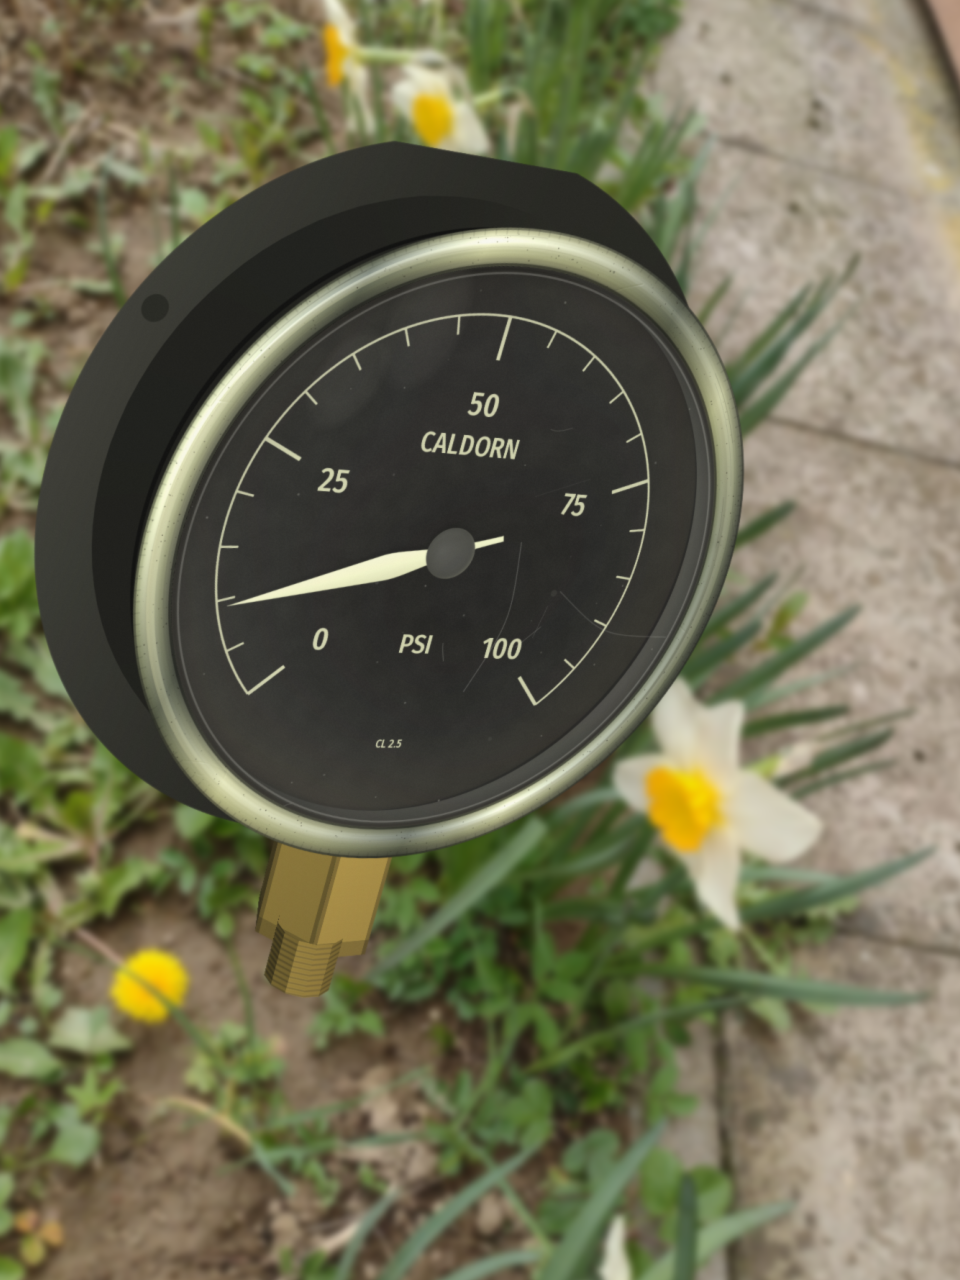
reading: **10** psi
